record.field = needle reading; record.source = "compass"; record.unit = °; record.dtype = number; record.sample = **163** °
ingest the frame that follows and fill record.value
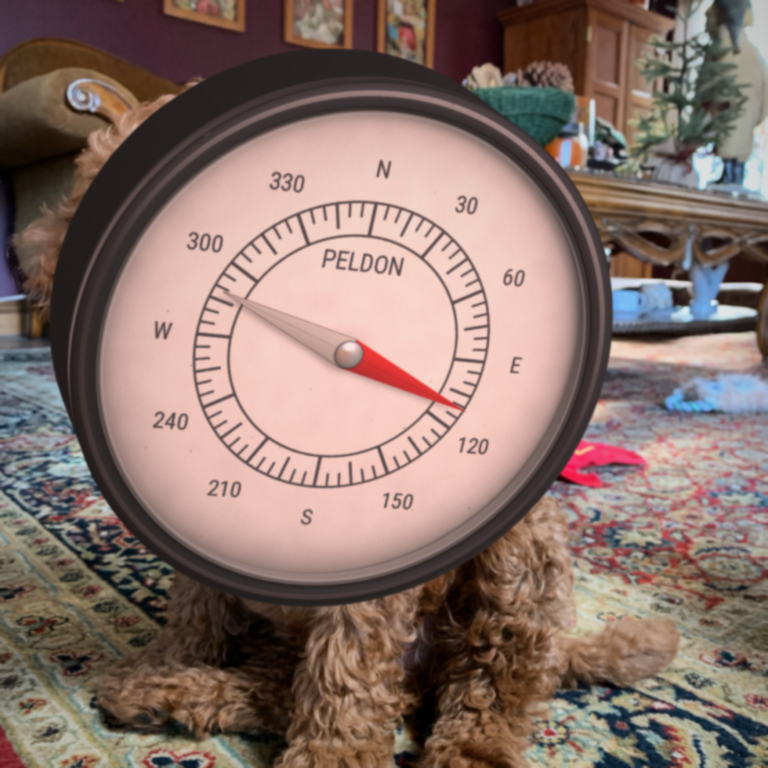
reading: **110** °
